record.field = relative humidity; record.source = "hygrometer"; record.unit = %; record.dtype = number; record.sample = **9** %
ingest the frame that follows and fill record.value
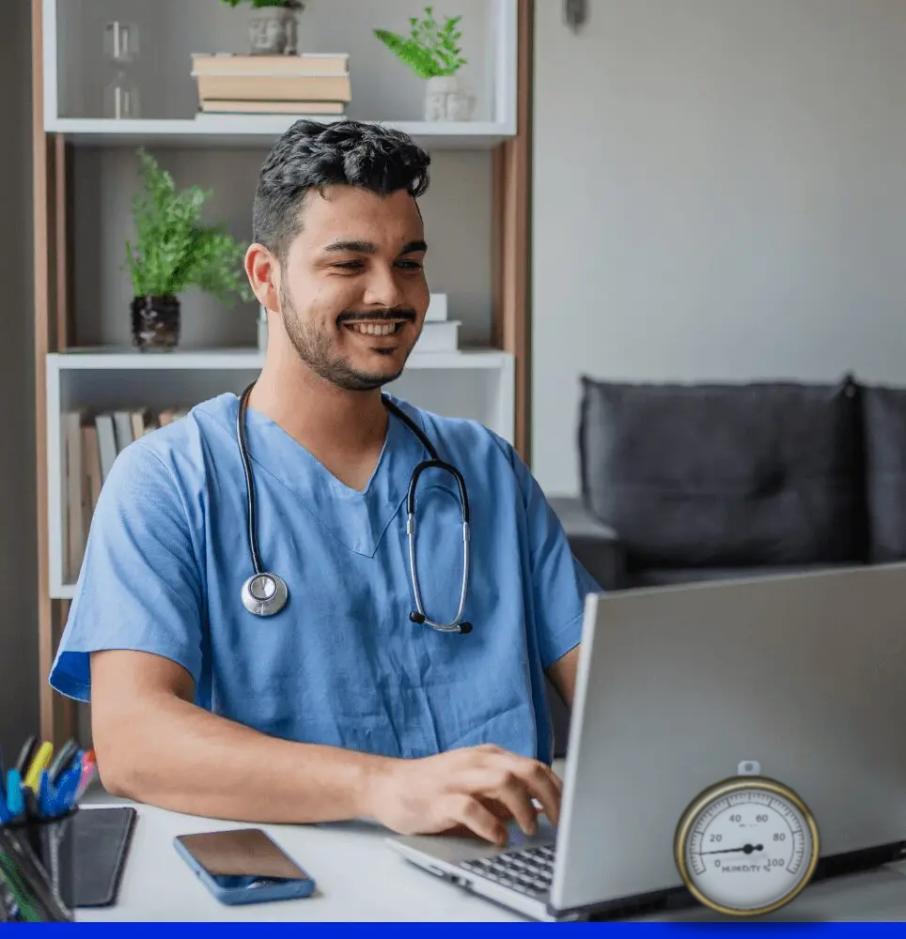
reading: **10** %
